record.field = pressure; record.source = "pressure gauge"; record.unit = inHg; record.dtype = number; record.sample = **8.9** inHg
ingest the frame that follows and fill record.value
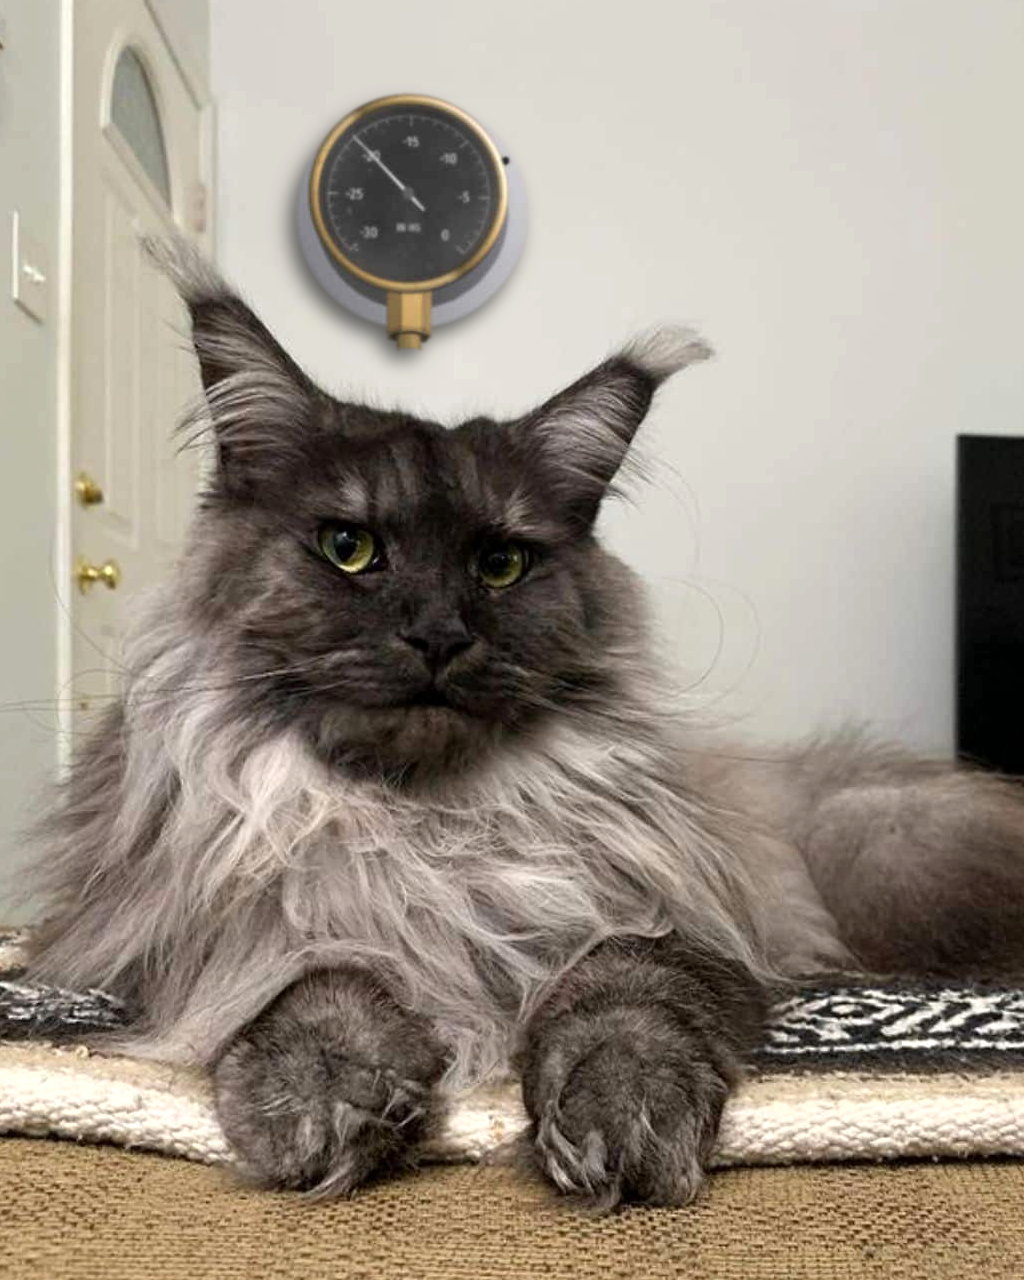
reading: **-20** inHg
